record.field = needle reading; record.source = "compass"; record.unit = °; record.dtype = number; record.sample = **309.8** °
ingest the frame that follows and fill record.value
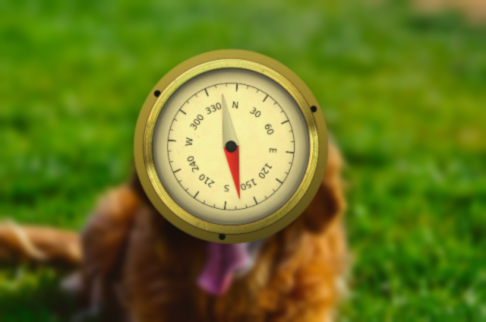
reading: **165** °
